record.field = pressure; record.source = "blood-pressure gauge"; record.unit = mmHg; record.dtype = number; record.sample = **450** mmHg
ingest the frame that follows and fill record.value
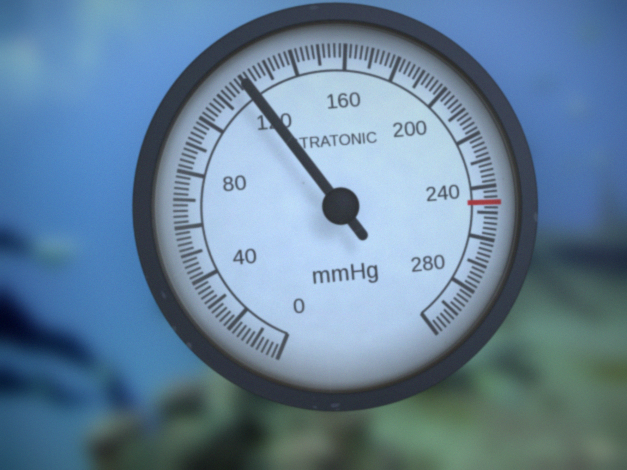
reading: **120** mmHg
